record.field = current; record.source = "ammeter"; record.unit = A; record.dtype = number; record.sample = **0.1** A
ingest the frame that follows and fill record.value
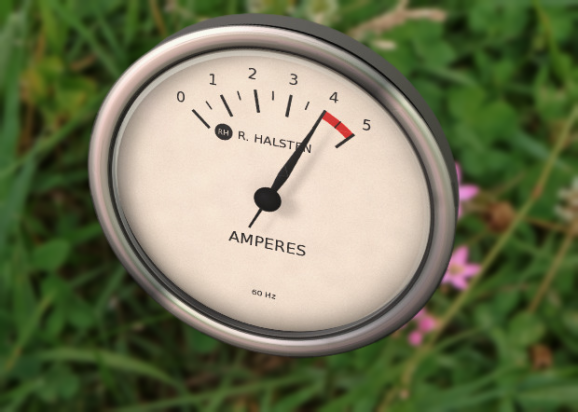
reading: **4** A
